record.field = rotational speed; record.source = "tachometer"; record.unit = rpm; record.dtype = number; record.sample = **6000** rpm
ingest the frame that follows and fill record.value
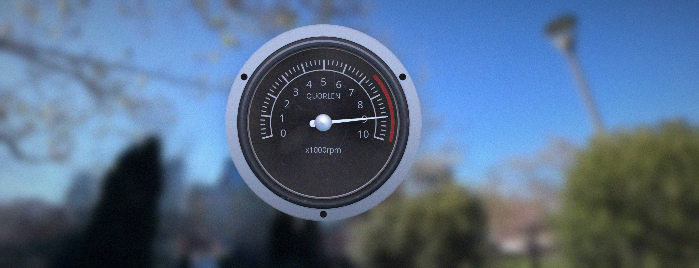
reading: **9000** rpm
